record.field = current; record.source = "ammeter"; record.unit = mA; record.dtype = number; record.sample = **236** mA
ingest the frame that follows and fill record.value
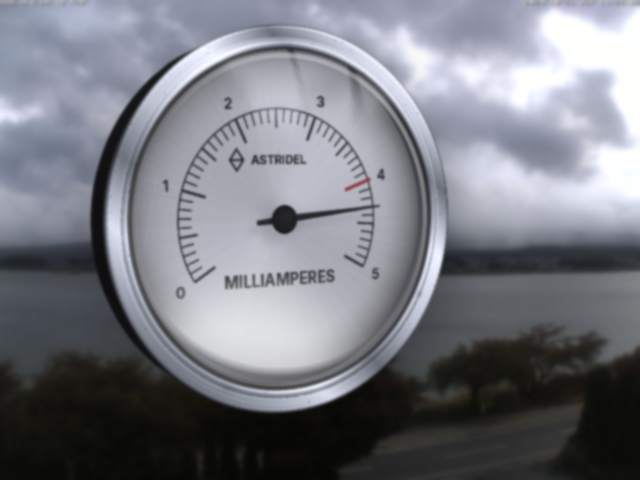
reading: **4.3** mA
